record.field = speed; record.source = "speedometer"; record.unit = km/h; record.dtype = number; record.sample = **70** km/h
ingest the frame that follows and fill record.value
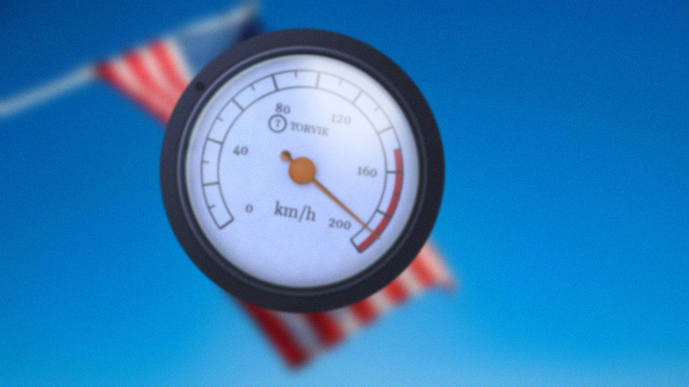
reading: **190** km/h
